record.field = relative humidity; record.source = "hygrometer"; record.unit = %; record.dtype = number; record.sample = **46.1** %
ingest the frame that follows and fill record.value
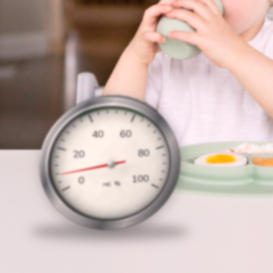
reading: **8** %
